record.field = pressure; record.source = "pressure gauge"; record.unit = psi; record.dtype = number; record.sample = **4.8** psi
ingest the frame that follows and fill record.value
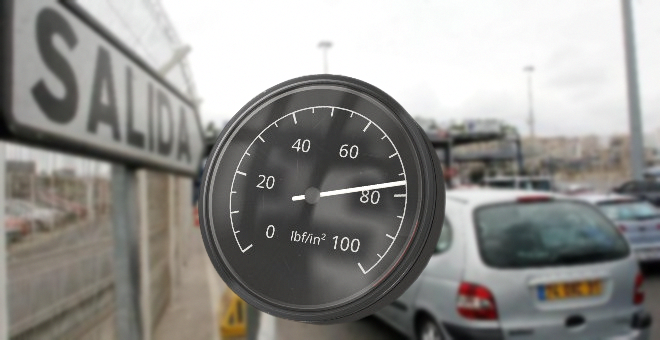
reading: **77.5** psi
